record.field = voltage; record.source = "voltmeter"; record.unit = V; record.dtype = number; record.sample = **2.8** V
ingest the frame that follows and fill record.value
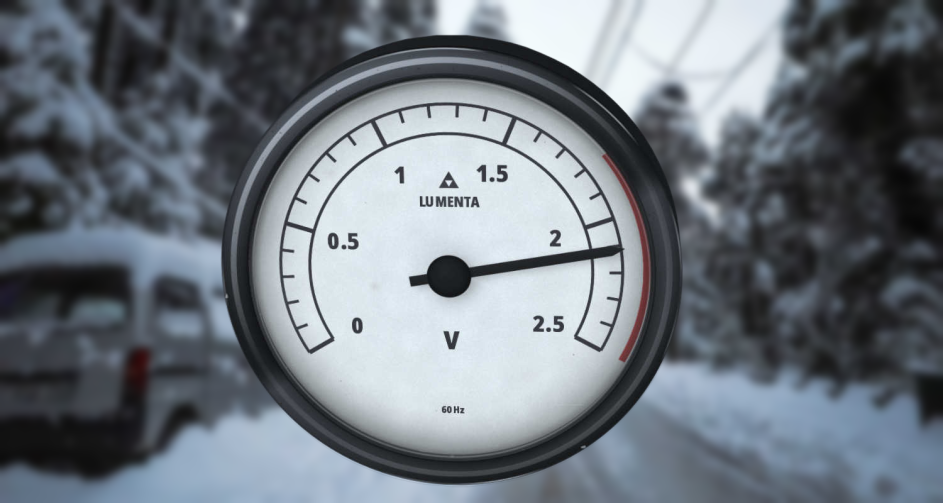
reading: **2.1** V
